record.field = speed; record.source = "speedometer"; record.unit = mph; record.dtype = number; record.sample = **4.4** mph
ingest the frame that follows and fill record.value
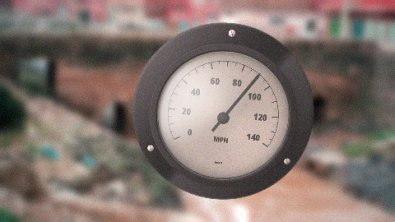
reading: **90** mph
